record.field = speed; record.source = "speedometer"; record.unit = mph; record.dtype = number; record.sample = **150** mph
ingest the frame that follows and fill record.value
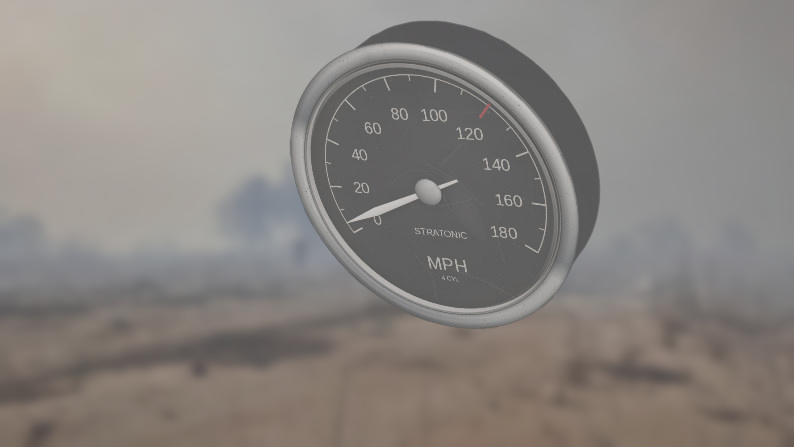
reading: **5** mph
